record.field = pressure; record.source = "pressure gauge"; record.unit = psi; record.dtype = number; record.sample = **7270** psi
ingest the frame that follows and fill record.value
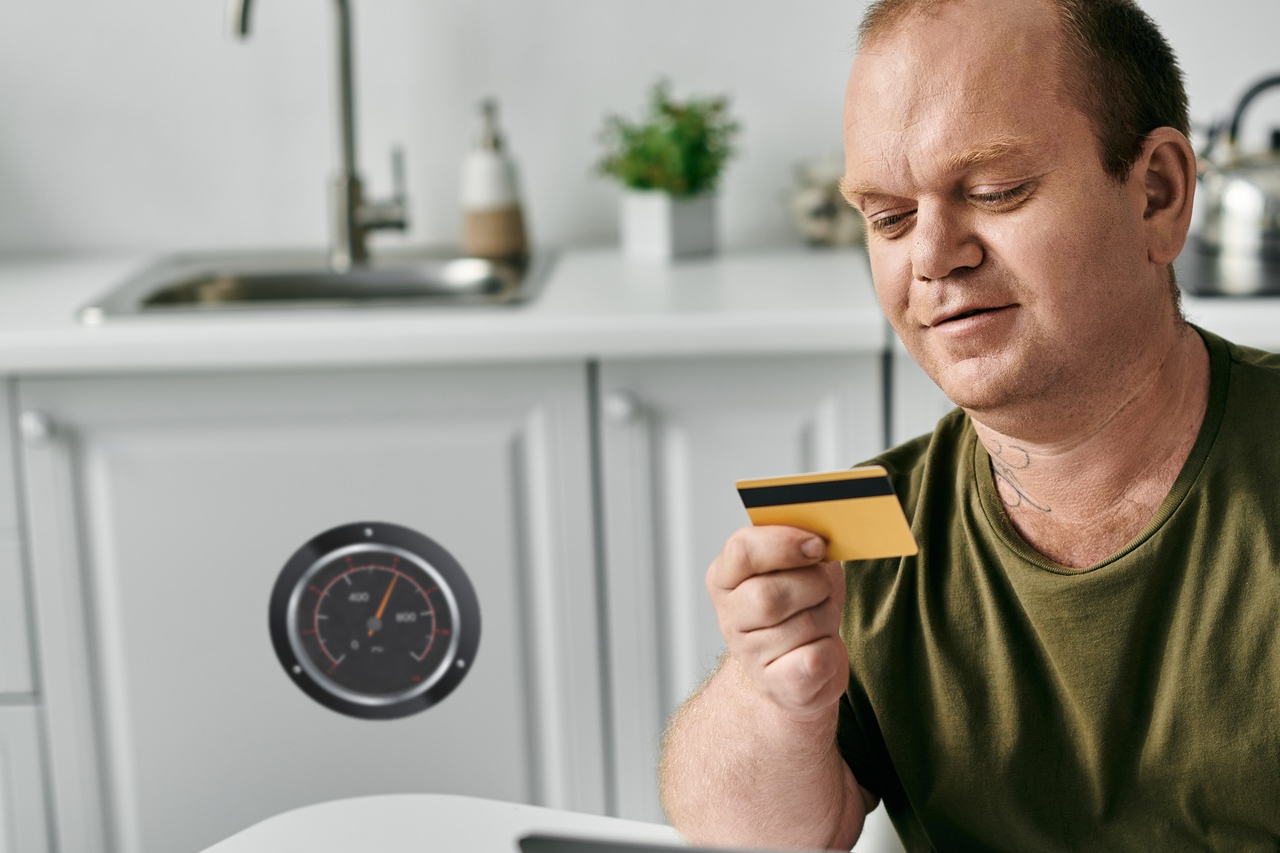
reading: **600** psi
